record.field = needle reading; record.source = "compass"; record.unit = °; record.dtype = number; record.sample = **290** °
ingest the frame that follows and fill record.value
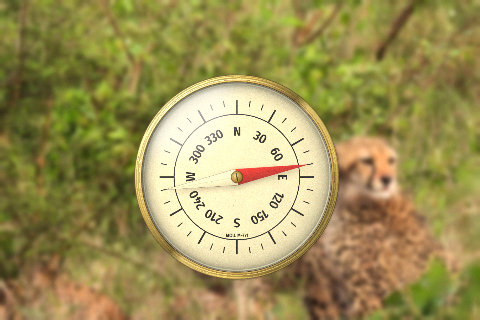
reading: **80** °
